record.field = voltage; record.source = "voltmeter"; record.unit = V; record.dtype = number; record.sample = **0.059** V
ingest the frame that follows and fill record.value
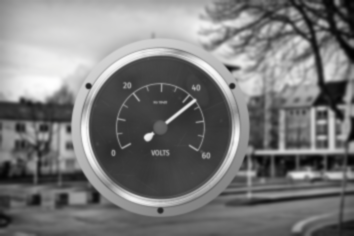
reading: **42.5** V
